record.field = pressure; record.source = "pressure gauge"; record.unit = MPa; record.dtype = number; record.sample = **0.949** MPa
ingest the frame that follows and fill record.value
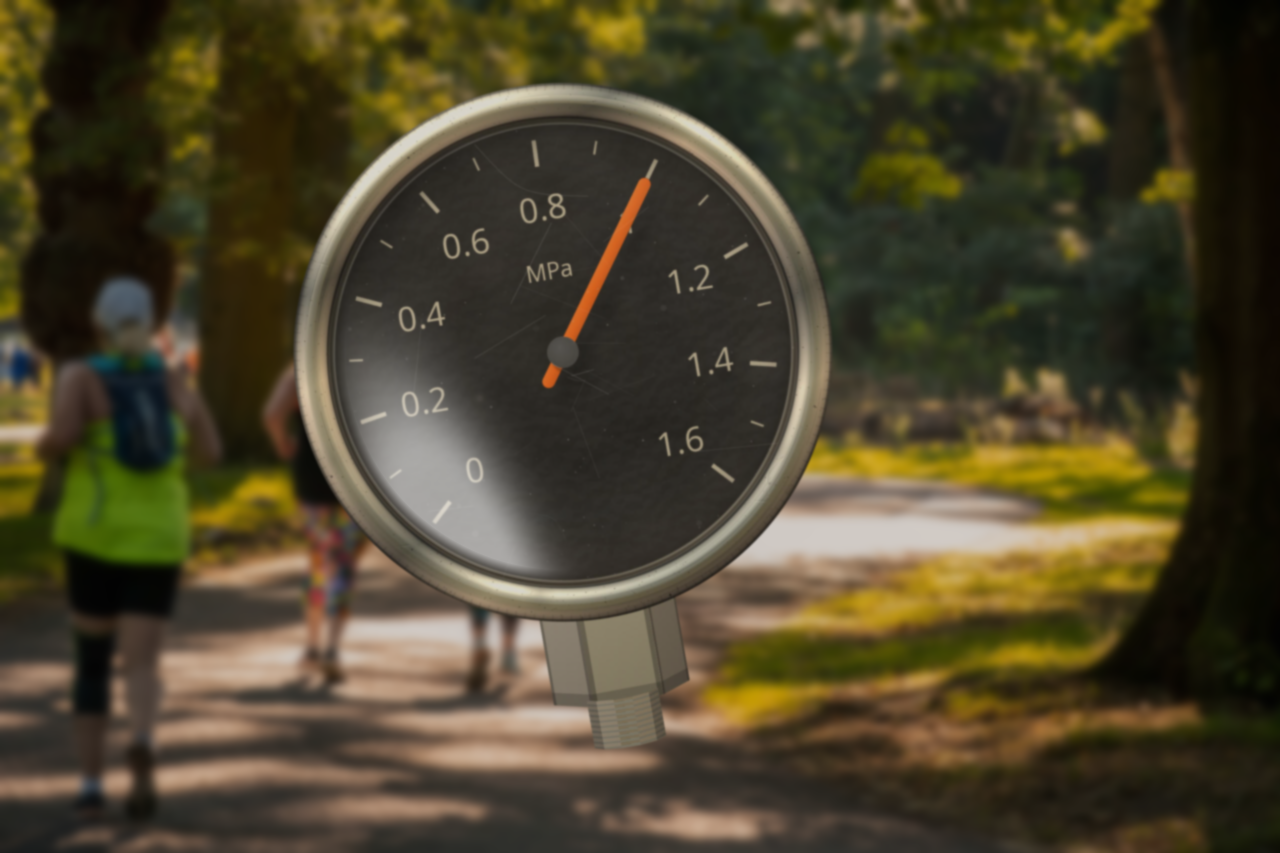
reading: **1** MPa
